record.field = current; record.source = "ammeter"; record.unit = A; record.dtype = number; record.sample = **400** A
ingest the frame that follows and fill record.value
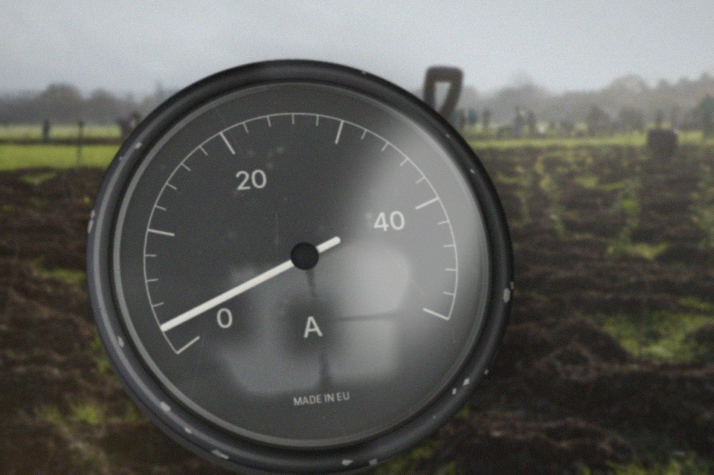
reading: **2** A
